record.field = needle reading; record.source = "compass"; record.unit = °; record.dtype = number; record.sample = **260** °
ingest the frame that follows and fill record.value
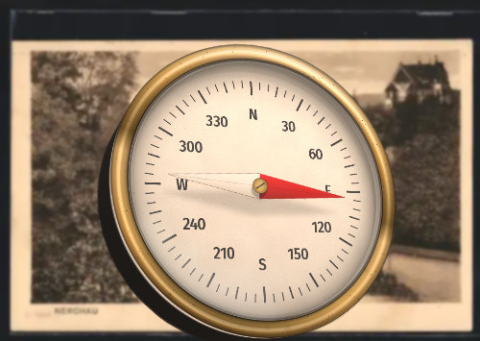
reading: **95** °
